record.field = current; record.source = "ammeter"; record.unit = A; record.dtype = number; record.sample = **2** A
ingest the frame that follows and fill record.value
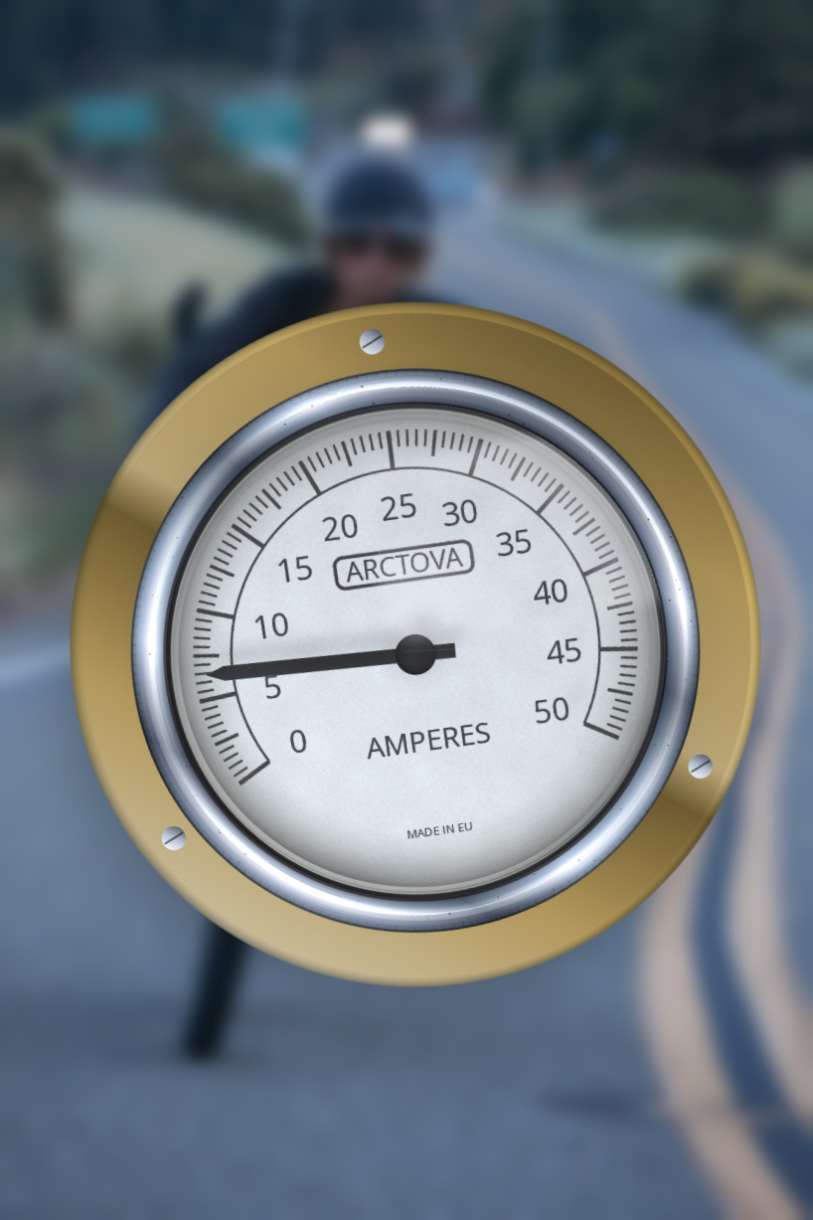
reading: **6.5** A
